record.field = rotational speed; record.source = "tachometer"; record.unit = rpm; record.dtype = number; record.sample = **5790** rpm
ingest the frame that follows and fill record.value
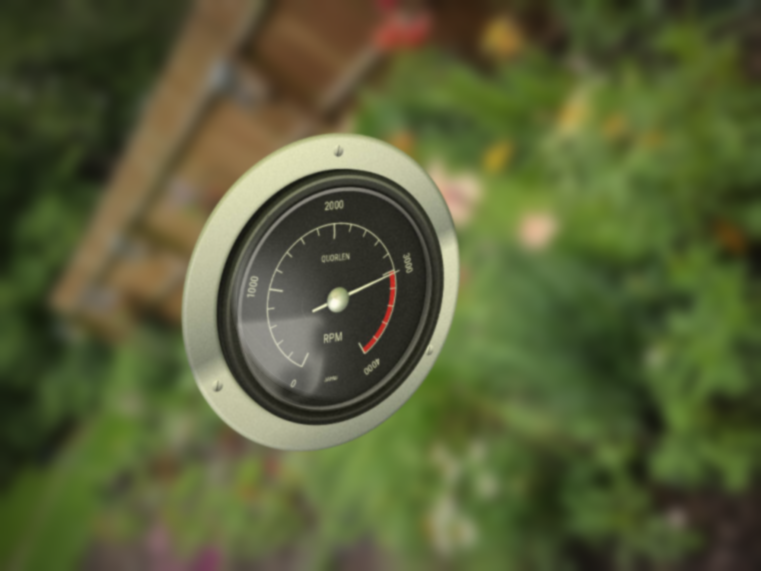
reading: **3000** rpm
